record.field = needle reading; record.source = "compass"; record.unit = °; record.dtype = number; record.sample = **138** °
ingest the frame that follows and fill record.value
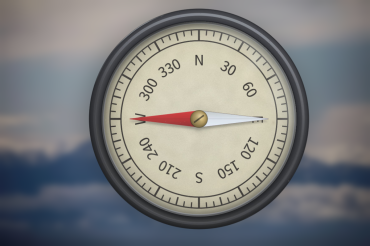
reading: **270** °
